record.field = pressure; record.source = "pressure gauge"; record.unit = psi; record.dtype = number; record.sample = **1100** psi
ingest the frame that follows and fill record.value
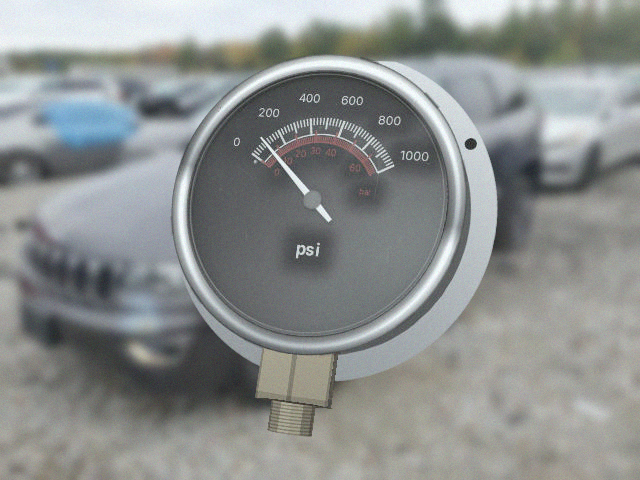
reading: **100** psi
